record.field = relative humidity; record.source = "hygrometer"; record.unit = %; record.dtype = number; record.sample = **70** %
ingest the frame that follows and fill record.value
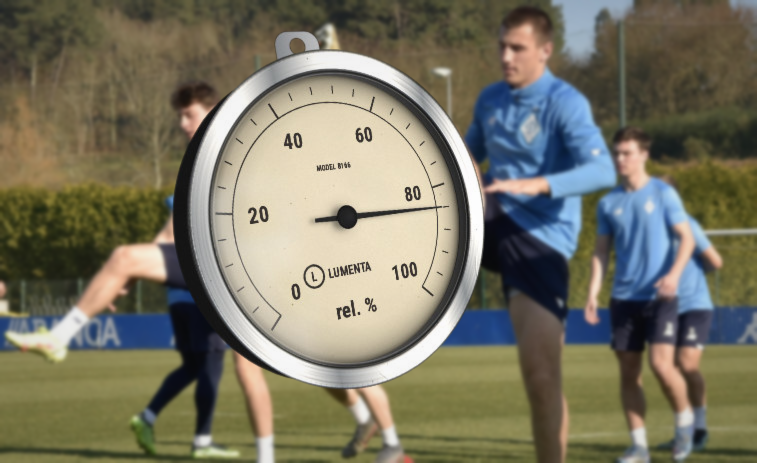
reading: **84** %
